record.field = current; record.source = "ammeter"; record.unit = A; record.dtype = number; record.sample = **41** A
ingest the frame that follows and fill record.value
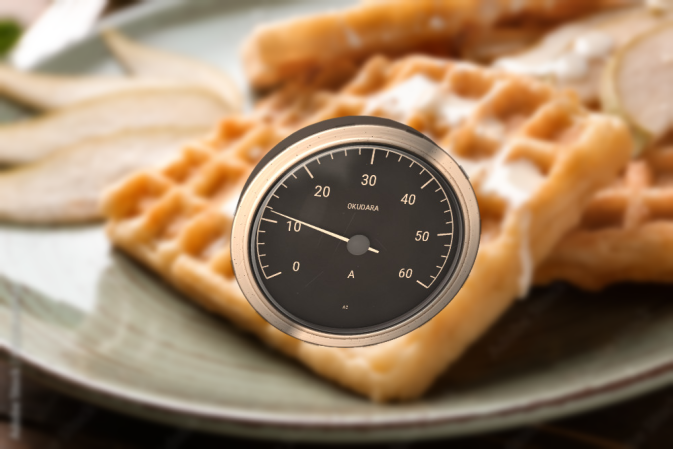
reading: **12** A
